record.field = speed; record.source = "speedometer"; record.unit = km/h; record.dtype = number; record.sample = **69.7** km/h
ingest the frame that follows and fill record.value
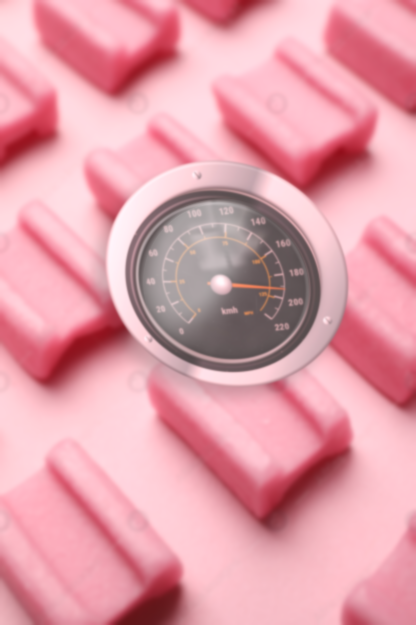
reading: **190** km/h
